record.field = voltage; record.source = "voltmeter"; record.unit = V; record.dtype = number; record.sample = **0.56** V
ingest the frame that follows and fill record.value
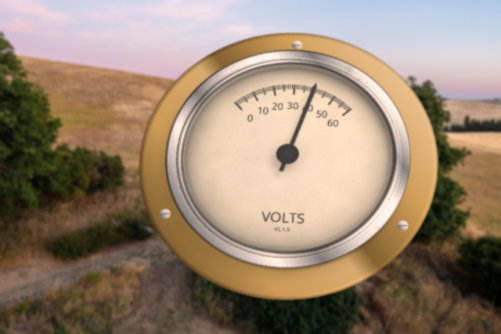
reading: **40** V
